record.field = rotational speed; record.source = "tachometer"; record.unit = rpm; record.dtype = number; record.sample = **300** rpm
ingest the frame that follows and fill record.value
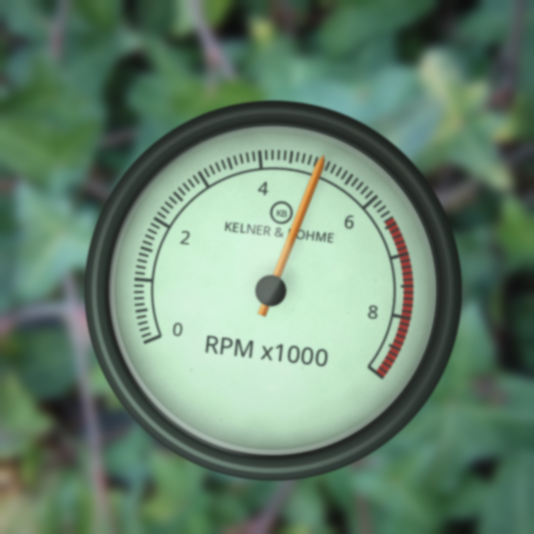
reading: **5000** rpm
